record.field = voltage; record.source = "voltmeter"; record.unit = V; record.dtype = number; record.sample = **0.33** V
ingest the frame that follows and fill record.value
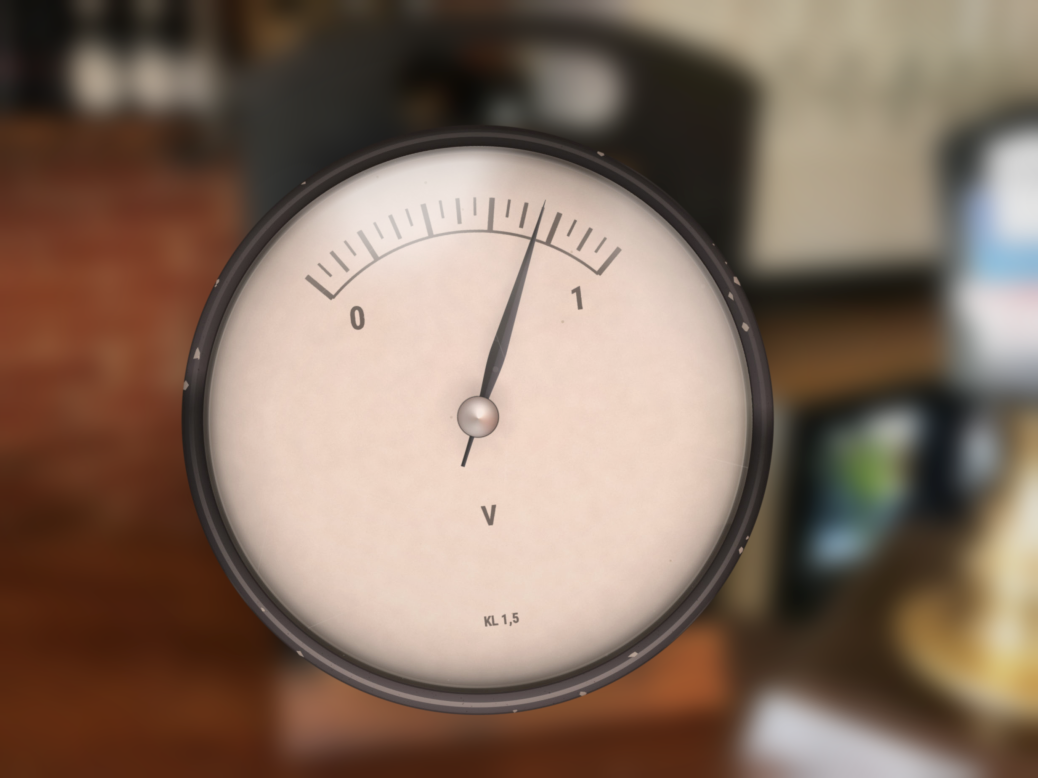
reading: **0.75** V
